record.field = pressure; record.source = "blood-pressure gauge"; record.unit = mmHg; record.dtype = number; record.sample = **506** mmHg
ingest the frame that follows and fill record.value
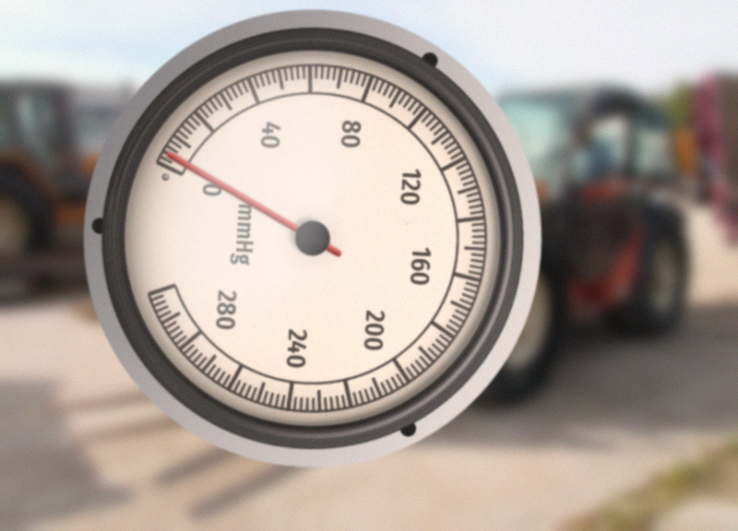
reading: **4** mmHg
